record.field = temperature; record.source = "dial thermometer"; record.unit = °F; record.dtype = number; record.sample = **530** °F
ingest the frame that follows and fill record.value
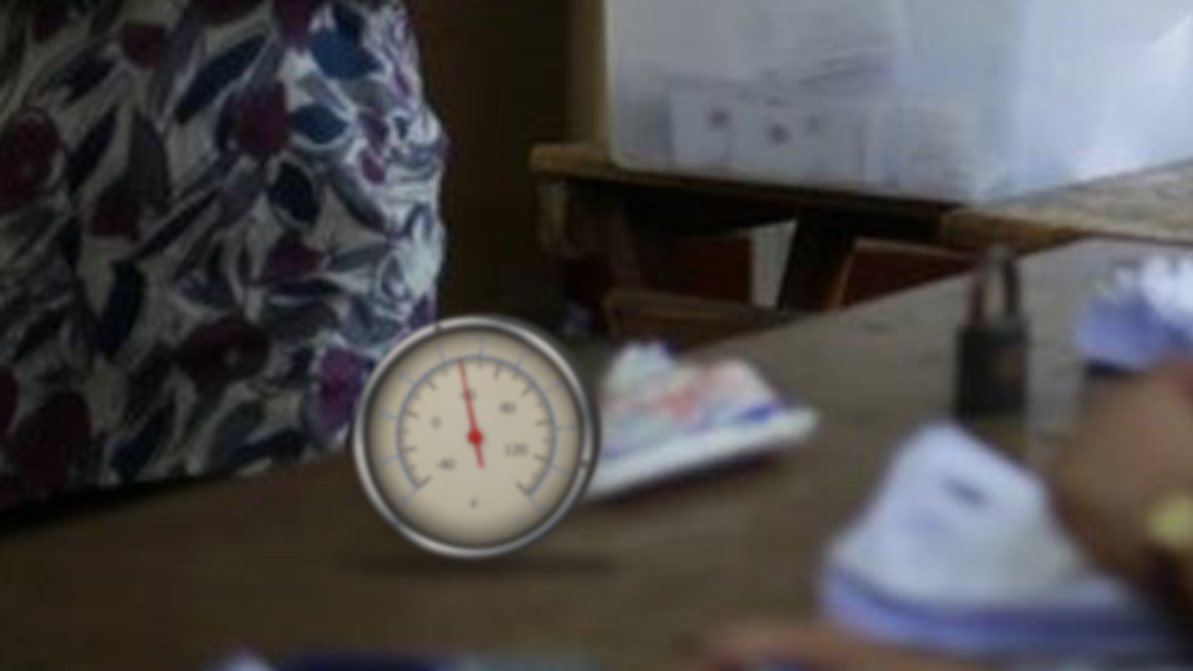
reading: **40** °F
